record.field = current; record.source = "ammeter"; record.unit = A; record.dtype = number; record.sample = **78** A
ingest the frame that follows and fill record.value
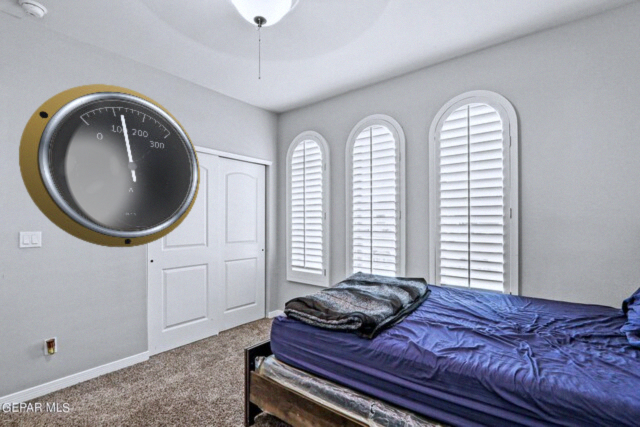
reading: **120** A
